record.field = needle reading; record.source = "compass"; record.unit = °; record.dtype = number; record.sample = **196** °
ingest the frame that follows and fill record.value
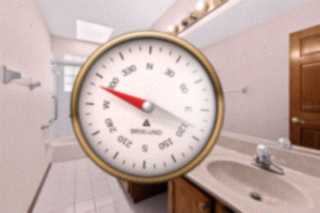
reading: **290** °
